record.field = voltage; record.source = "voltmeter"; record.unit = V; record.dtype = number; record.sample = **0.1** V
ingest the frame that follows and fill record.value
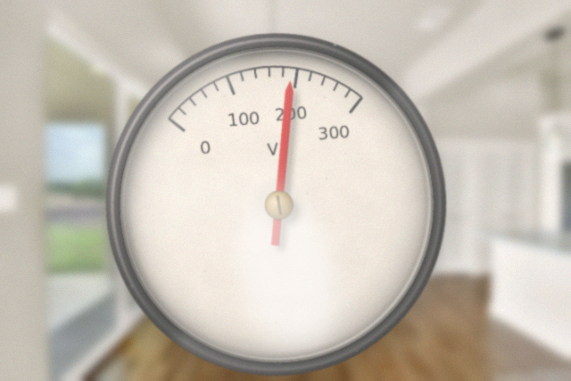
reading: **190** V
